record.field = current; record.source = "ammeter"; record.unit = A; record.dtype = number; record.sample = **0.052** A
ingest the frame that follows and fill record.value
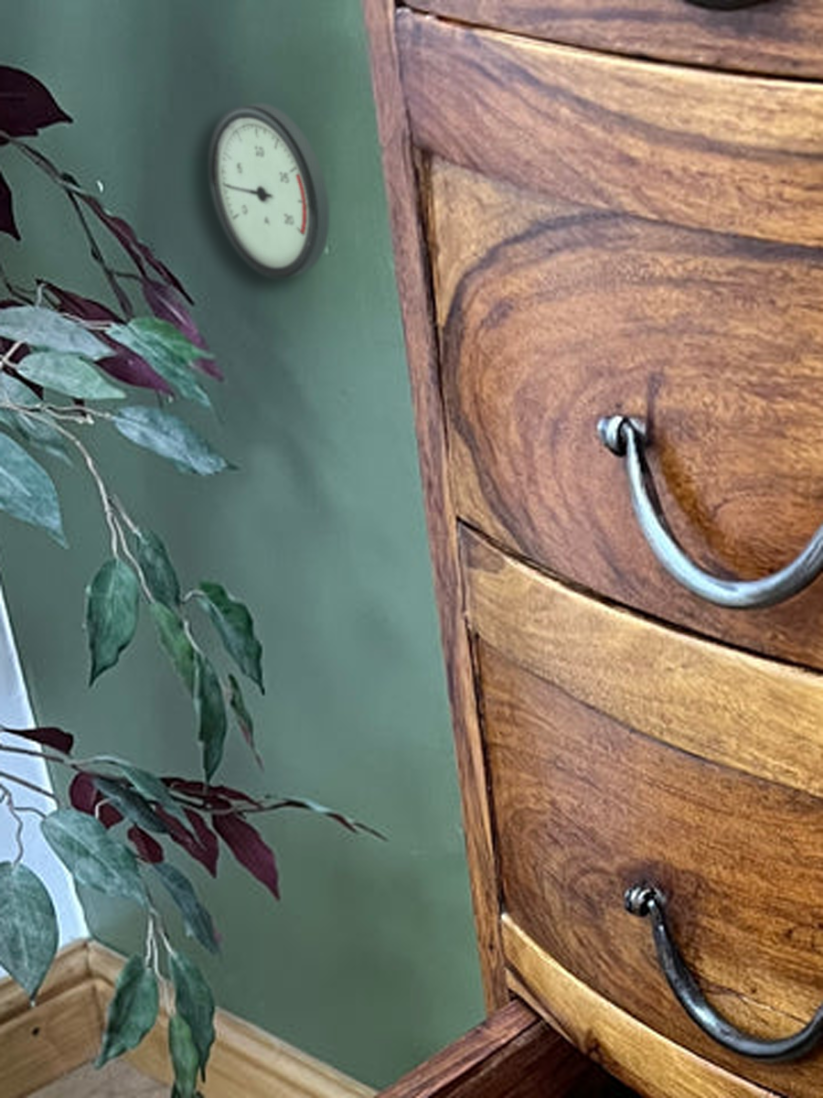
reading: **2.5** A
